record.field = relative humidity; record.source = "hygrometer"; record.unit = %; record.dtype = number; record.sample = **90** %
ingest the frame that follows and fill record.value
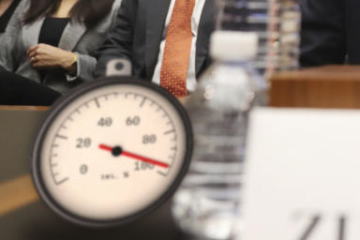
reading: **96** %
